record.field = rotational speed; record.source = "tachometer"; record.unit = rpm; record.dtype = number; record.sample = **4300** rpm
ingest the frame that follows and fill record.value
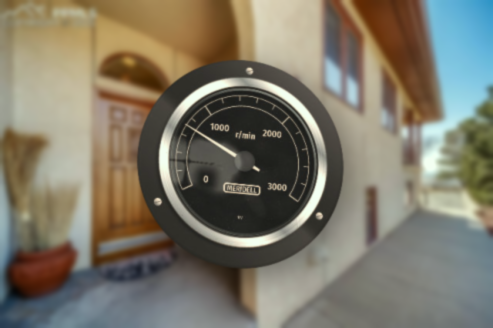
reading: **700** rpm
